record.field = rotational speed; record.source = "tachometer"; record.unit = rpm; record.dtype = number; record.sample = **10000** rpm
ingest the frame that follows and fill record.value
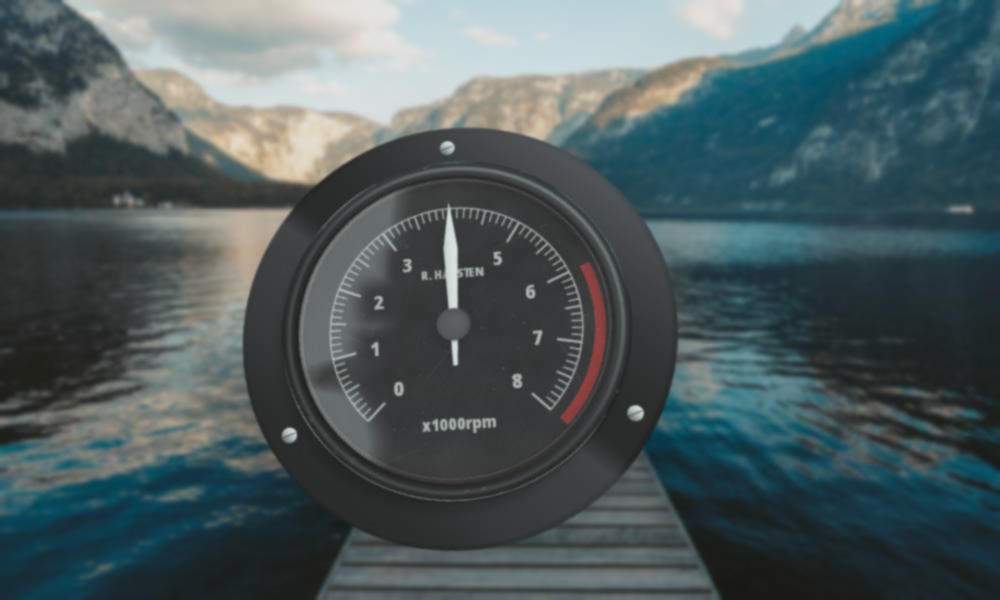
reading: **4000** rpm
